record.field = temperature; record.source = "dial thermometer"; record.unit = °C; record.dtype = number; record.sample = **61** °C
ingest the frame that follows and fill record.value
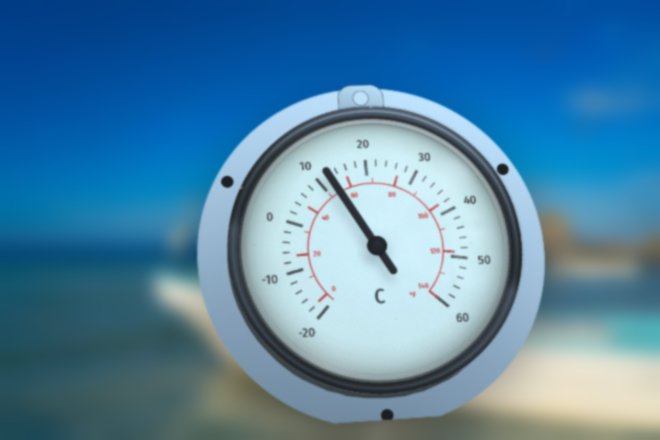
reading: **12** °C
